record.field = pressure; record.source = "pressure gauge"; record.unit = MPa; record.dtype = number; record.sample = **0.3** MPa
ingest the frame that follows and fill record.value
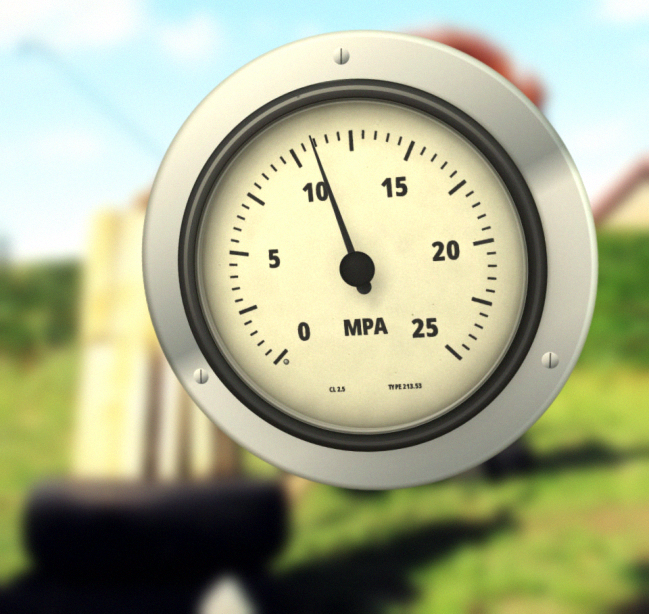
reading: **11** MPa
